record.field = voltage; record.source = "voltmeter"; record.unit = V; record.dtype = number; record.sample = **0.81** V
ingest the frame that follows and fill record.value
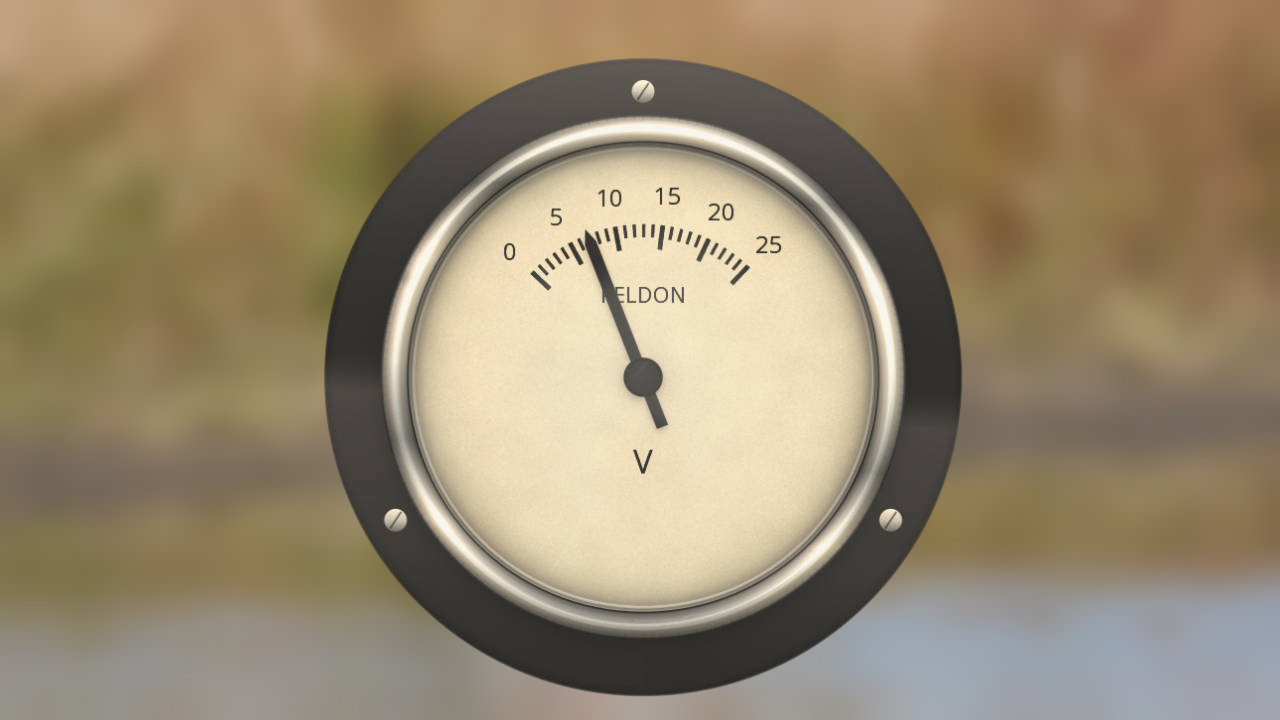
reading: **7** V
